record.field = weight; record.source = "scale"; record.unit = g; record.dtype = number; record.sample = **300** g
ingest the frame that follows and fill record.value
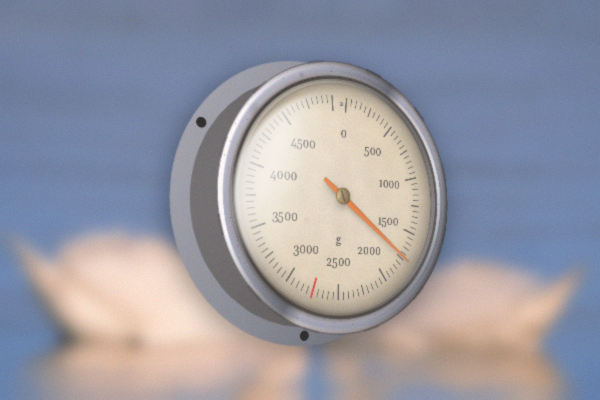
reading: **1750** g
